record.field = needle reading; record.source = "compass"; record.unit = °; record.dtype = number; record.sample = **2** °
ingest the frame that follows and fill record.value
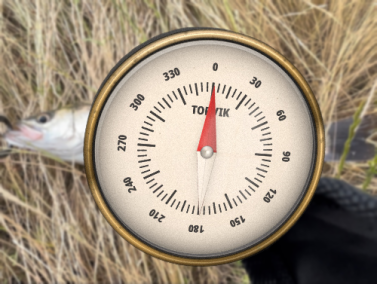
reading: **0** °
